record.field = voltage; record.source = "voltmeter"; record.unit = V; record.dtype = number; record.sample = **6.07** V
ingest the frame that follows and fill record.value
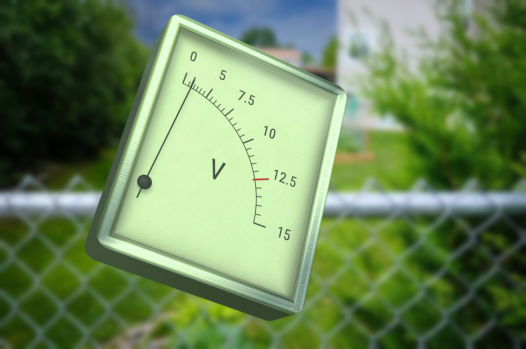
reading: **2.5** V
